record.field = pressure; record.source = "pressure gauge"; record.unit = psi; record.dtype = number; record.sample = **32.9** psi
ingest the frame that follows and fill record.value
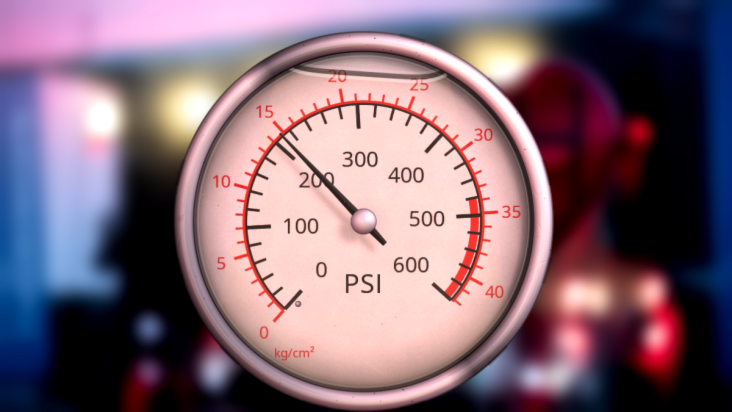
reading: **210** psi
